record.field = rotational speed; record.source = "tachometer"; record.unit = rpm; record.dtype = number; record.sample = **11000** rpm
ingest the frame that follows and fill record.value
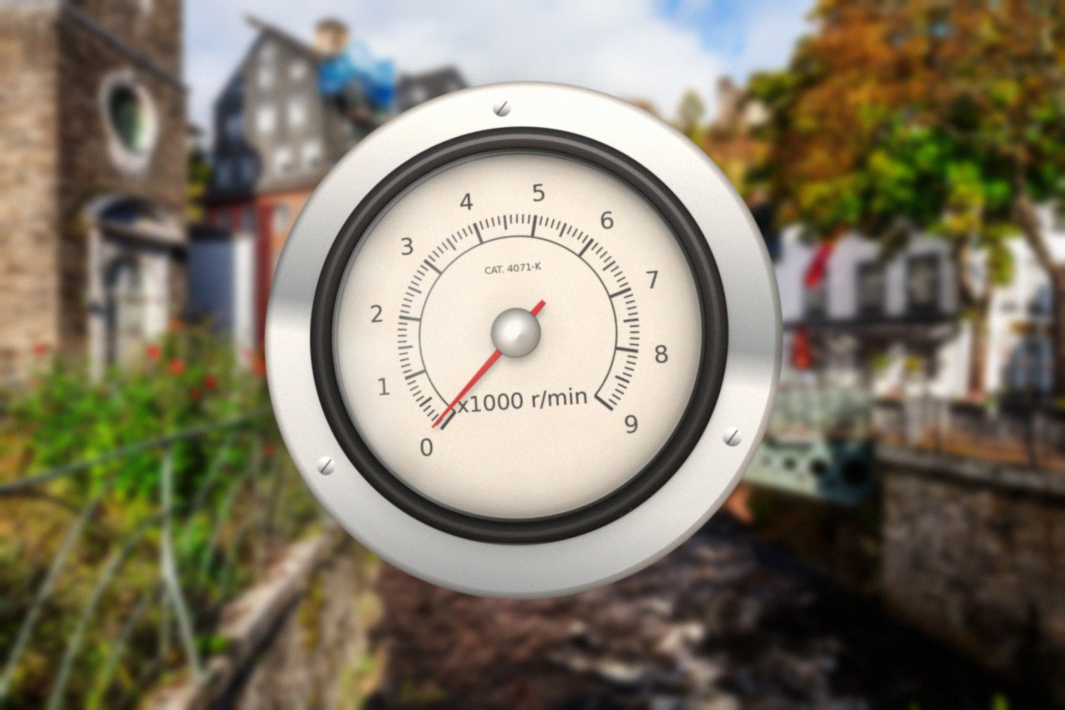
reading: **100** rpm
